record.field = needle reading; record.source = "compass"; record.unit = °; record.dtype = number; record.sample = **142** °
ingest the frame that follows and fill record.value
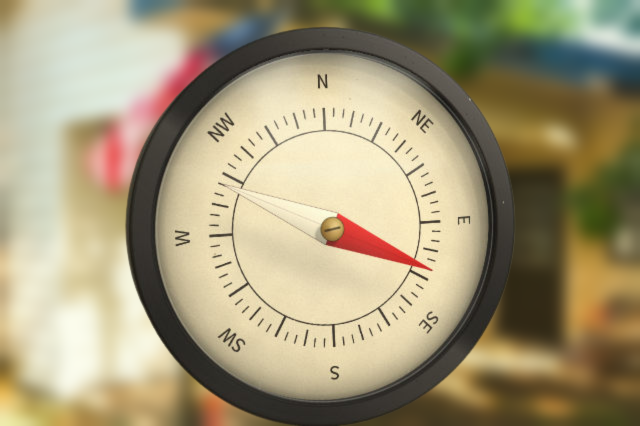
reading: **115** °
